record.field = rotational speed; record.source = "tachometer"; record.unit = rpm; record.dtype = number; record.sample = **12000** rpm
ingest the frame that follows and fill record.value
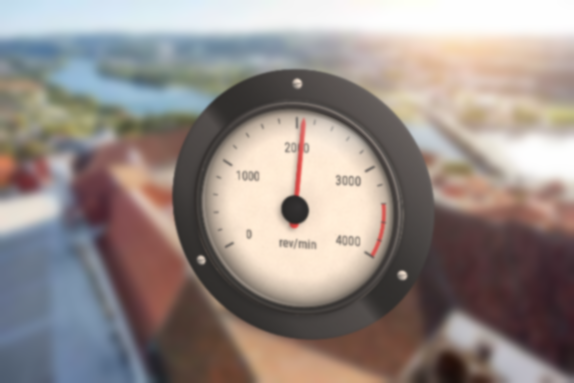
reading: **2100** rpm
